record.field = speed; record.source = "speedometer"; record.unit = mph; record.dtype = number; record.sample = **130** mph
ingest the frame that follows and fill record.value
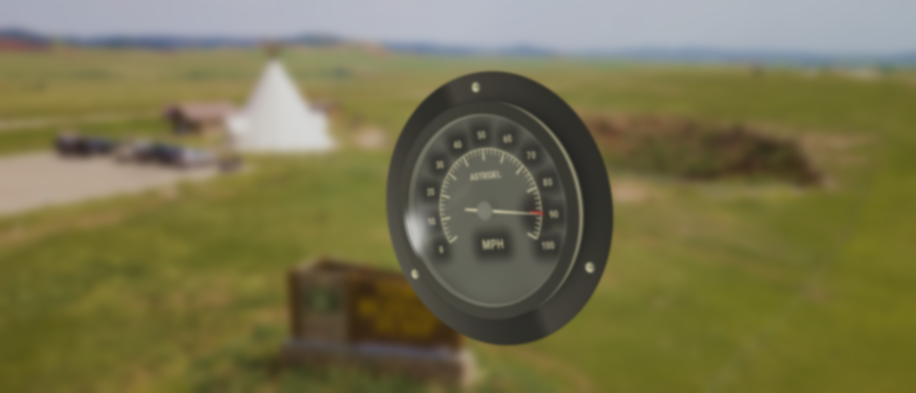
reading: **90** mph
